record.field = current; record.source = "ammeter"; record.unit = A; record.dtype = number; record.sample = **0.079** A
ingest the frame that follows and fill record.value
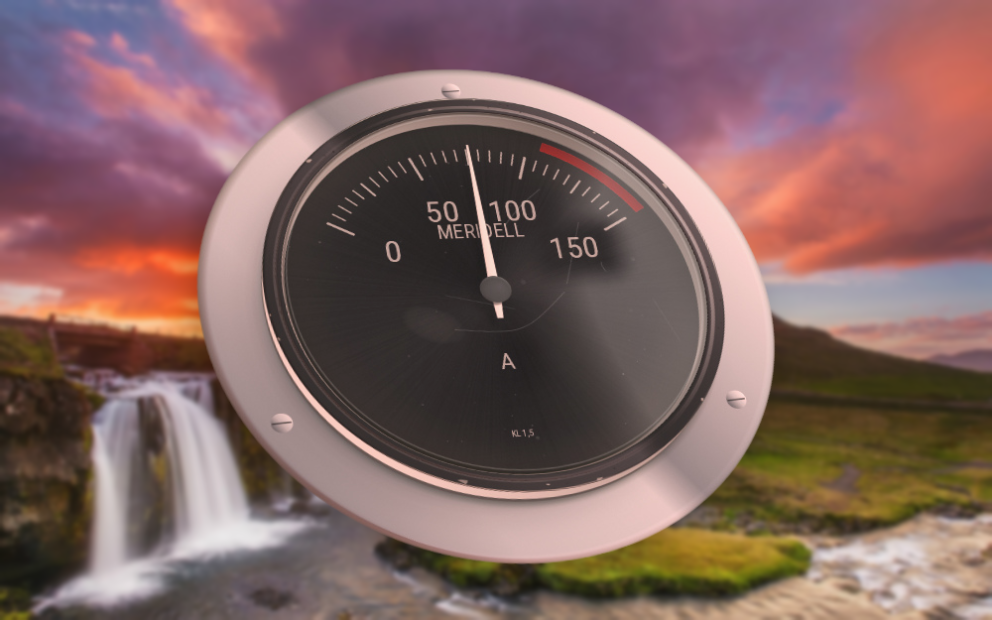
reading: **75** A
